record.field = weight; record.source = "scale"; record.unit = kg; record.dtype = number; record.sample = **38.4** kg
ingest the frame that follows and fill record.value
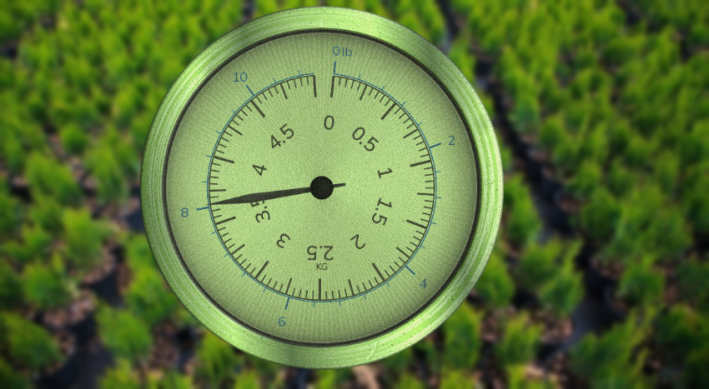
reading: **3.65** kg
